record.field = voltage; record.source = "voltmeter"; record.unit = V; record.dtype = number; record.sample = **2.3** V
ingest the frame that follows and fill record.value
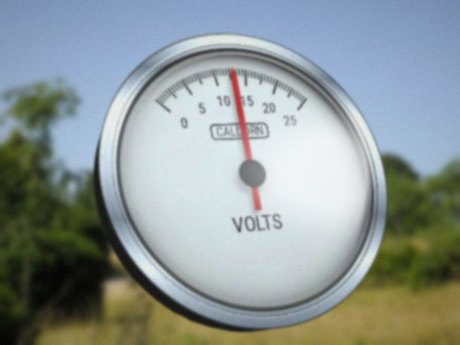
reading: **12.5** V
